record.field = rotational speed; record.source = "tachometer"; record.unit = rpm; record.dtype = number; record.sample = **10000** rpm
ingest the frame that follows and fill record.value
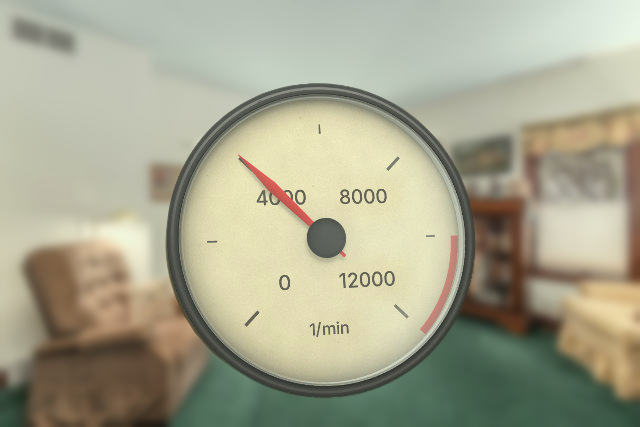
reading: **4000** rpm
